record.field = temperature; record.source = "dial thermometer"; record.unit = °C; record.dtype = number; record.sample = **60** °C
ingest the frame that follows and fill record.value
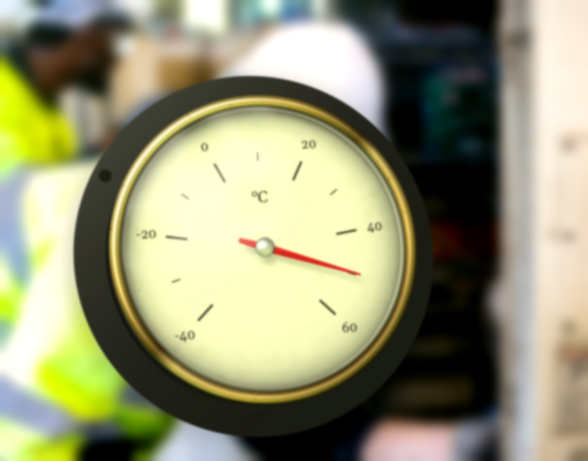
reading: **50** °C
